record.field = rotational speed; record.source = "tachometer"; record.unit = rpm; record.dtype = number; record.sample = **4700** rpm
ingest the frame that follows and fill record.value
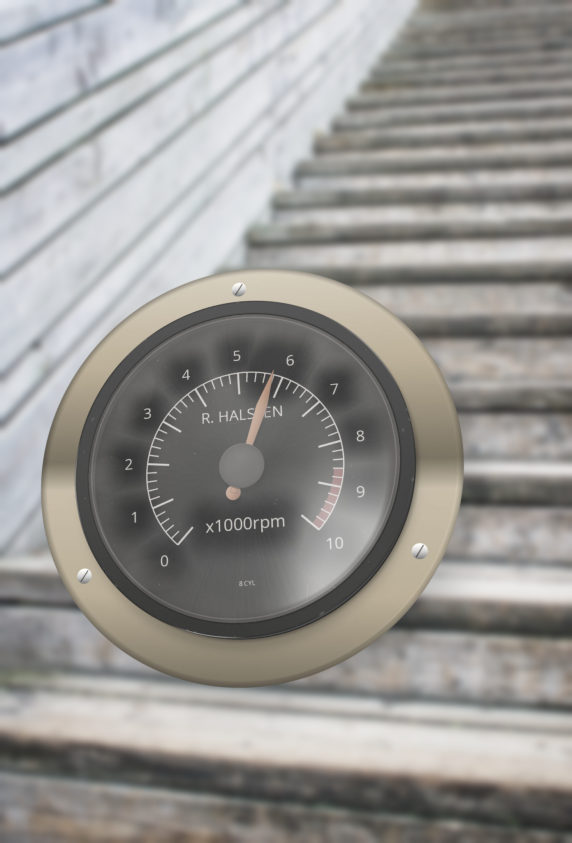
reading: **5800** rpm
